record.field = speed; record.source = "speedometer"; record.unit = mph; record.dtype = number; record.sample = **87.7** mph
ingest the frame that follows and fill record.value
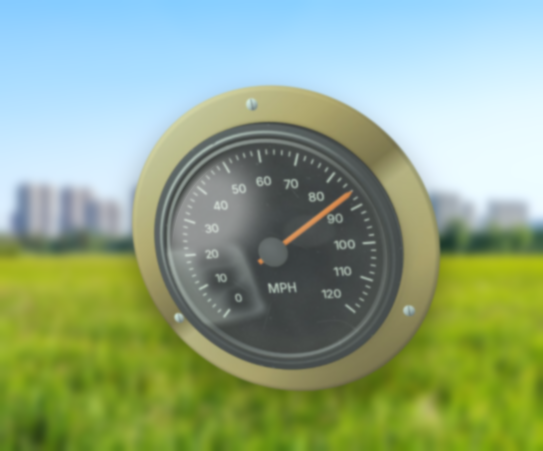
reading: **86** mph
